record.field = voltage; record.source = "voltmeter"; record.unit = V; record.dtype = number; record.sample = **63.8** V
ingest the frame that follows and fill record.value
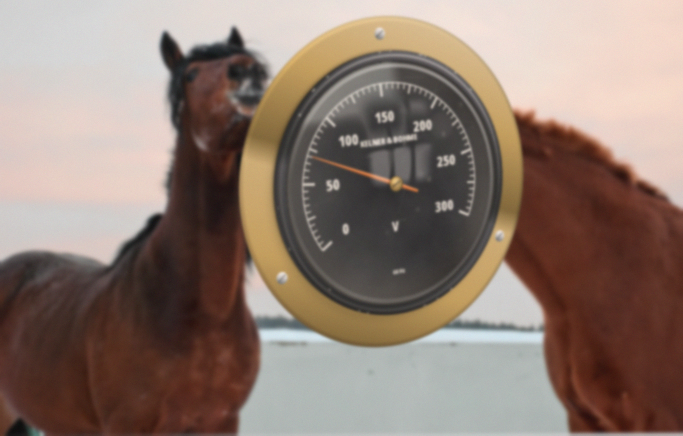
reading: **70** V
